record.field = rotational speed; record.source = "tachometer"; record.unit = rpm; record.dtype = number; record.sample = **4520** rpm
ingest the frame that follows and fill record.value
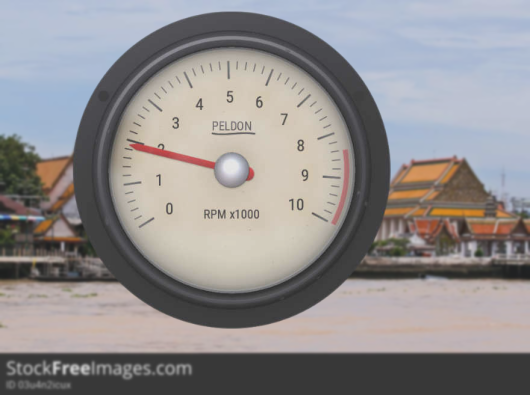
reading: **1900** rpm
